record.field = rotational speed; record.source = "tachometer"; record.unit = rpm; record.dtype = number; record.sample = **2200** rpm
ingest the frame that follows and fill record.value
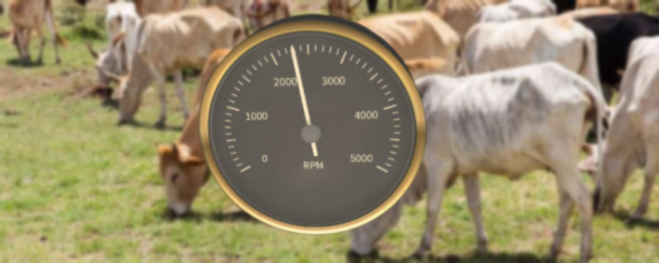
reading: **2300** rpm
